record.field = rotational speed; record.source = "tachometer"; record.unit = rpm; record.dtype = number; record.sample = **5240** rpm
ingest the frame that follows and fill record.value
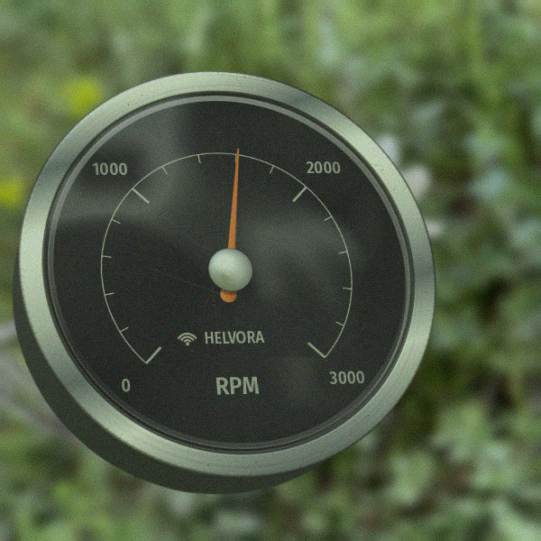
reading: **1600** rpm
